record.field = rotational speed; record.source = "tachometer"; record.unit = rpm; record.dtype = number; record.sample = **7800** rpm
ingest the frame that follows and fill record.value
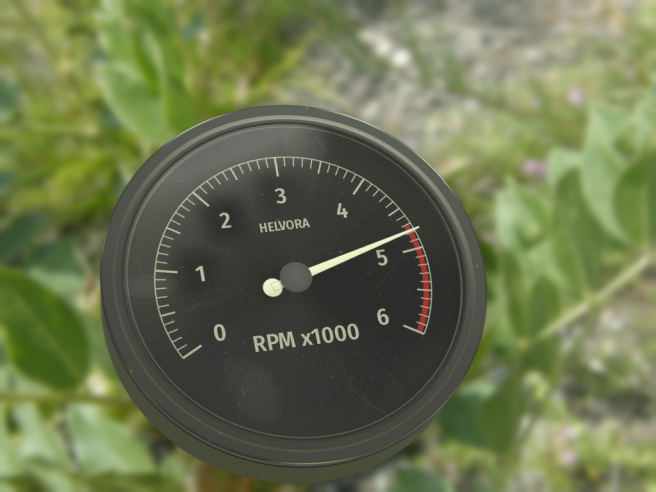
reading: **4800** rpm
